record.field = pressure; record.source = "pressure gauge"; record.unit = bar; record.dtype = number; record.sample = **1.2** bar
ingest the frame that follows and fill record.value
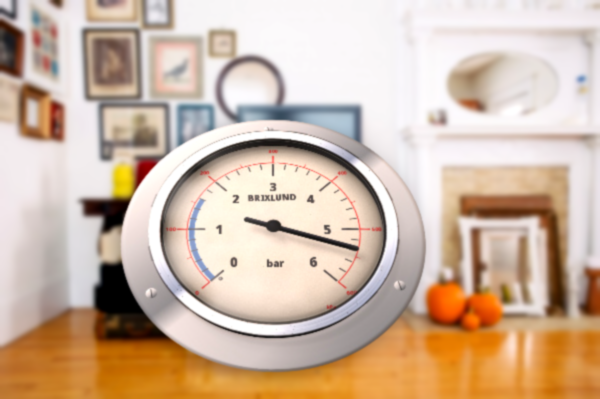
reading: **5.4** bar
